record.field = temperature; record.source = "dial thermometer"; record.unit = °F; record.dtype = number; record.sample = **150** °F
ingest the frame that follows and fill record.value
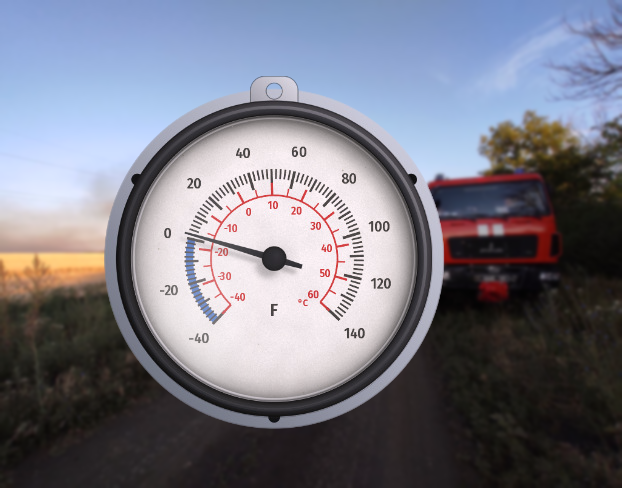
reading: **2** °F
